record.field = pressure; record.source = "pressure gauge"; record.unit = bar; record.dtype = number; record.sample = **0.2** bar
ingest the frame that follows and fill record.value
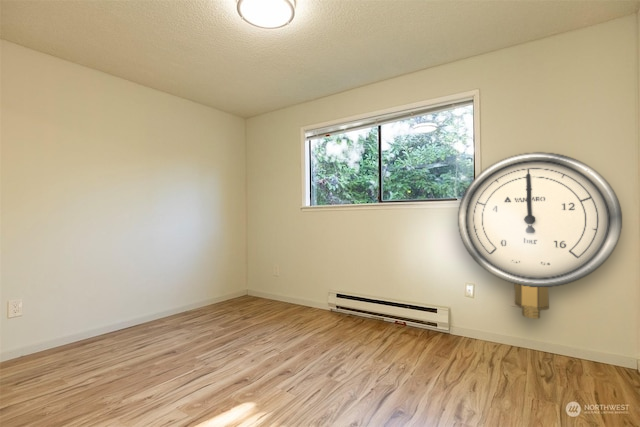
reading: **8** bar
